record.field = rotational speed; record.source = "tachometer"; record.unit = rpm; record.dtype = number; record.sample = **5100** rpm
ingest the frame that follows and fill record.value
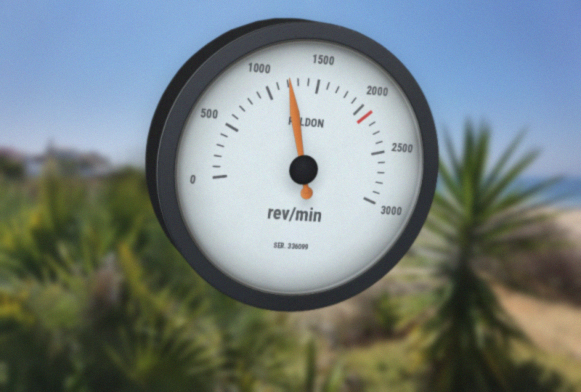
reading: **1200** rpm
